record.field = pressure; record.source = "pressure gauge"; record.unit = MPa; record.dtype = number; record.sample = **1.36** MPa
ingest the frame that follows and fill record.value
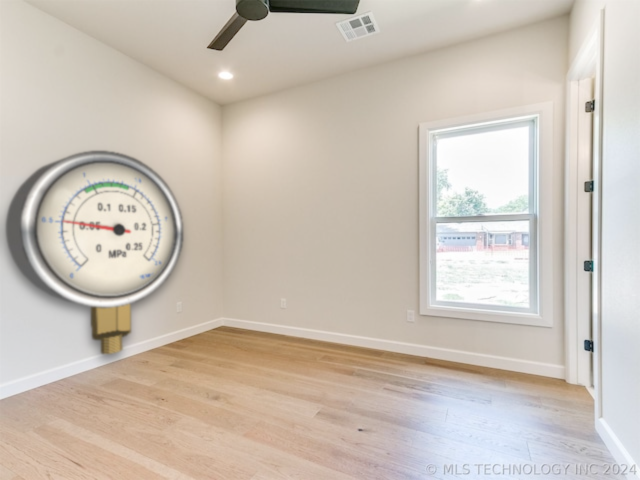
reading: **0.05** MPa
